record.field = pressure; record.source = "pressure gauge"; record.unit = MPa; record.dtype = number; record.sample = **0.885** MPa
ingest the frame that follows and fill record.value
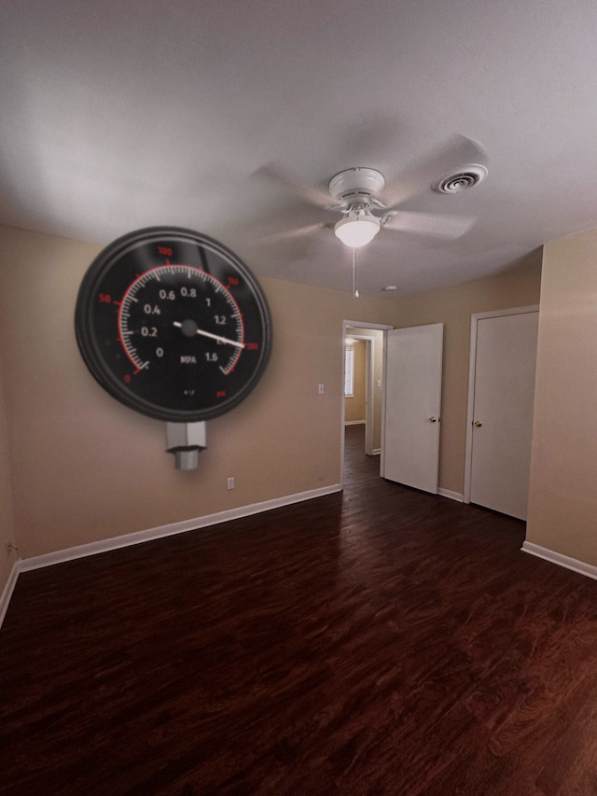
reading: **1.4** MPa
